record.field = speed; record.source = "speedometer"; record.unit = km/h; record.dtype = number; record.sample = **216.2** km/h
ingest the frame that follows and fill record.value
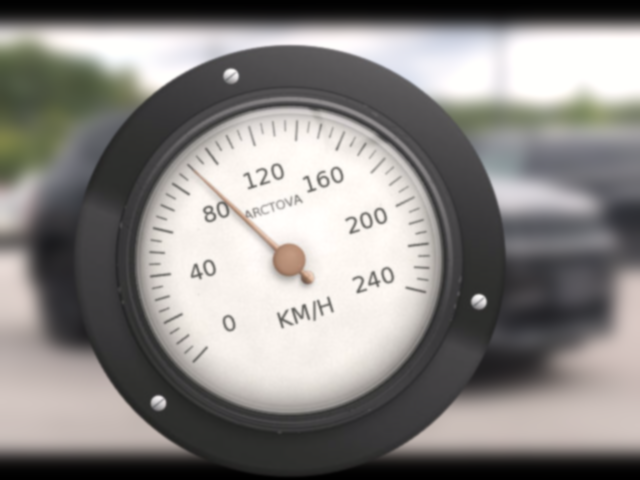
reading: **90** km/h
